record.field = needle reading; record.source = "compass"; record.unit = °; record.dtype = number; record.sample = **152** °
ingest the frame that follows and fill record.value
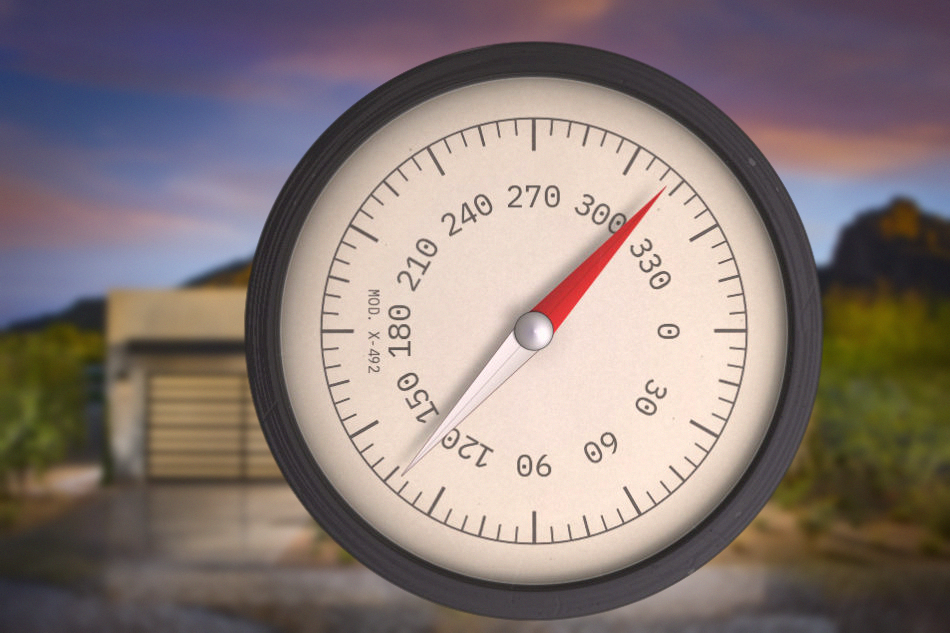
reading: **312.5** °
